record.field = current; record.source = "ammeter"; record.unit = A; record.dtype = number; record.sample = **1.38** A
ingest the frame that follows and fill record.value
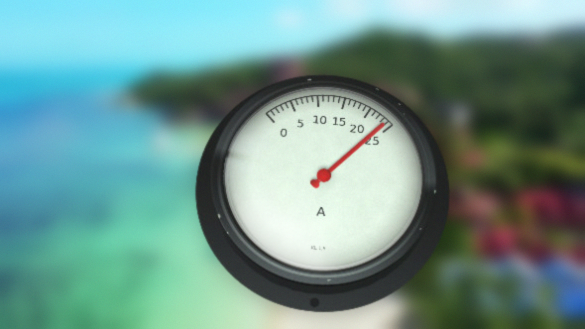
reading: **24** A
